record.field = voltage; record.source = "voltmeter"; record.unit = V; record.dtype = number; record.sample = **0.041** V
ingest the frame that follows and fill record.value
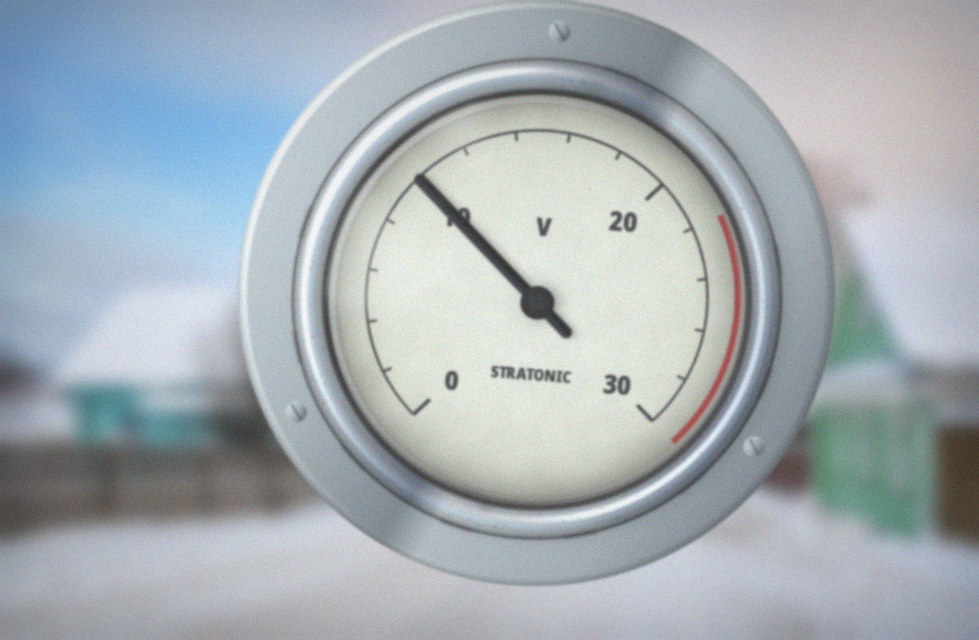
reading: **10** V
